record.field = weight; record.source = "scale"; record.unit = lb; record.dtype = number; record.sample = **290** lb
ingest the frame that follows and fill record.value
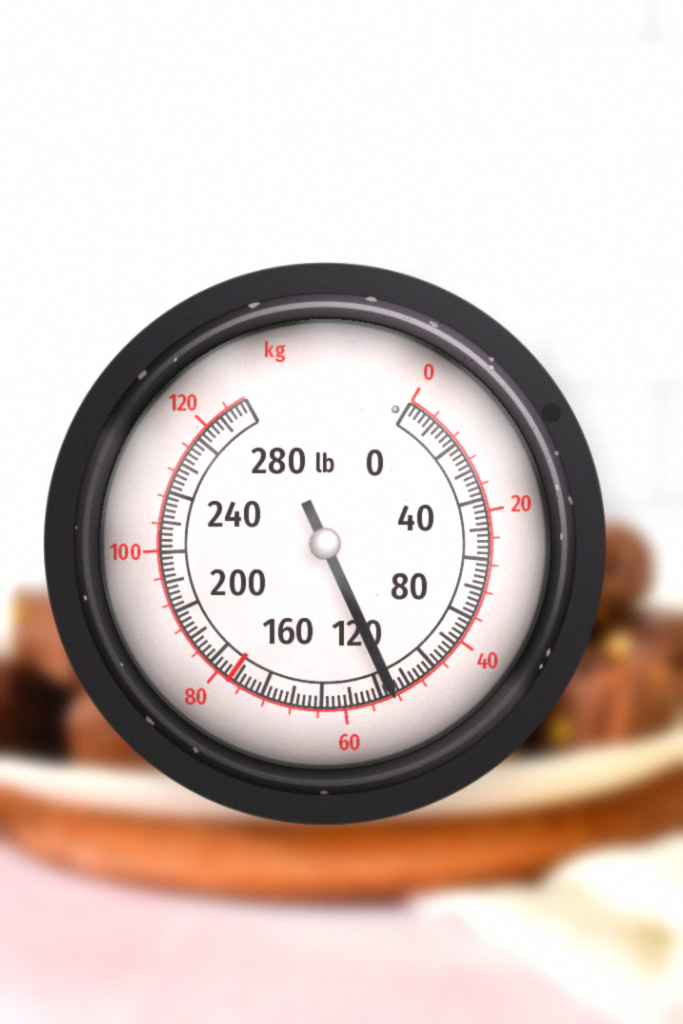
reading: **116** lb
